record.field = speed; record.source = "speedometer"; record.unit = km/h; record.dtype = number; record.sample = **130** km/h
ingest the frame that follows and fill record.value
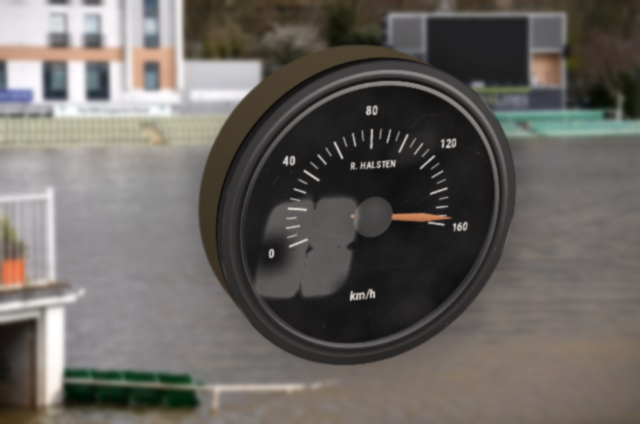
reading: **155** km/h
